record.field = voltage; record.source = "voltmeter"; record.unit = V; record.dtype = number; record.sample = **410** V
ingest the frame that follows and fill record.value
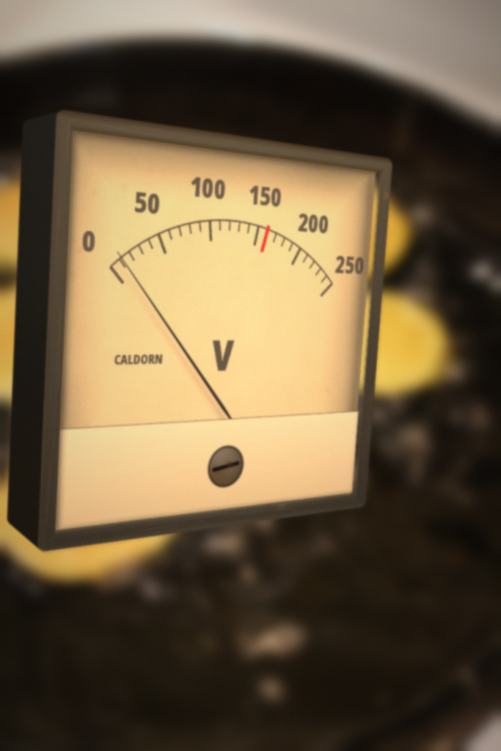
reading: **10** V
